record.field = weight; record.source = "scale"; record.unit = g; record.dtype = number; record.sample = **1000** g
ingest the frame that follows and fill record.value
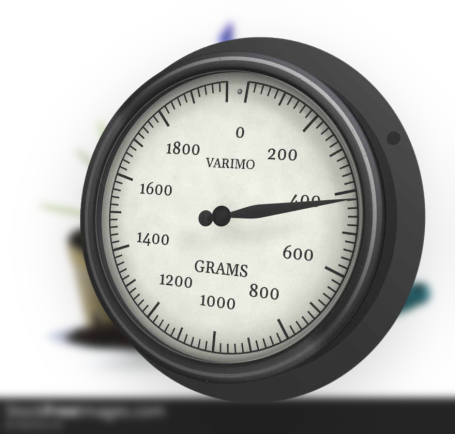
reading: **420** g
